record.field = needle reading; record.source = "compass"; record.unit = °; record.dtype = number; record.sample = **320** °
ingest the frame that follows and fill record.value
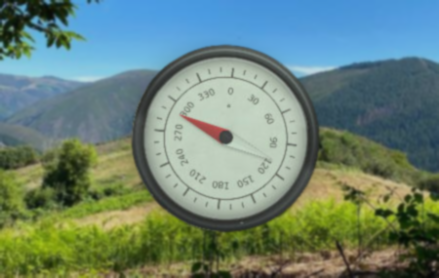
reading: **290** °
